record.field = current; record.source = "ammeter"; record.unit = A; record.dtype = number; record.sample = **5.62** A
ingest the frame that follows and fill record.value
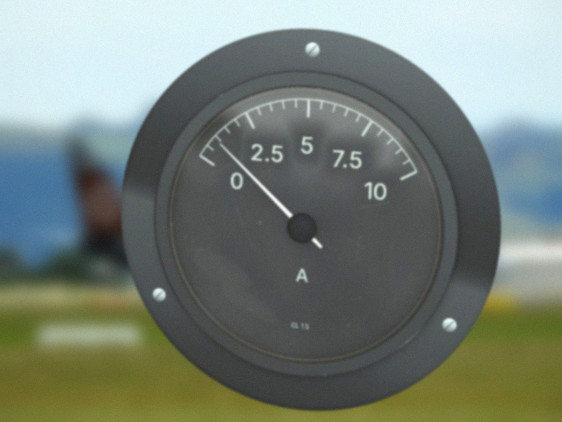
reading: **1** A
